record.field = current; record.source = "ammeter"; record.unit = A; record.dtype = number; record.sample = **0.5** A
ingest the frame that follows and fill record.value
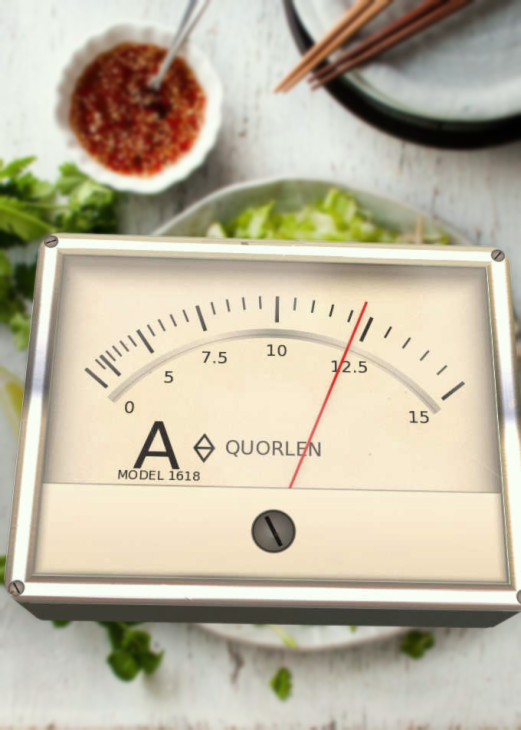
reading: **12.25** A
